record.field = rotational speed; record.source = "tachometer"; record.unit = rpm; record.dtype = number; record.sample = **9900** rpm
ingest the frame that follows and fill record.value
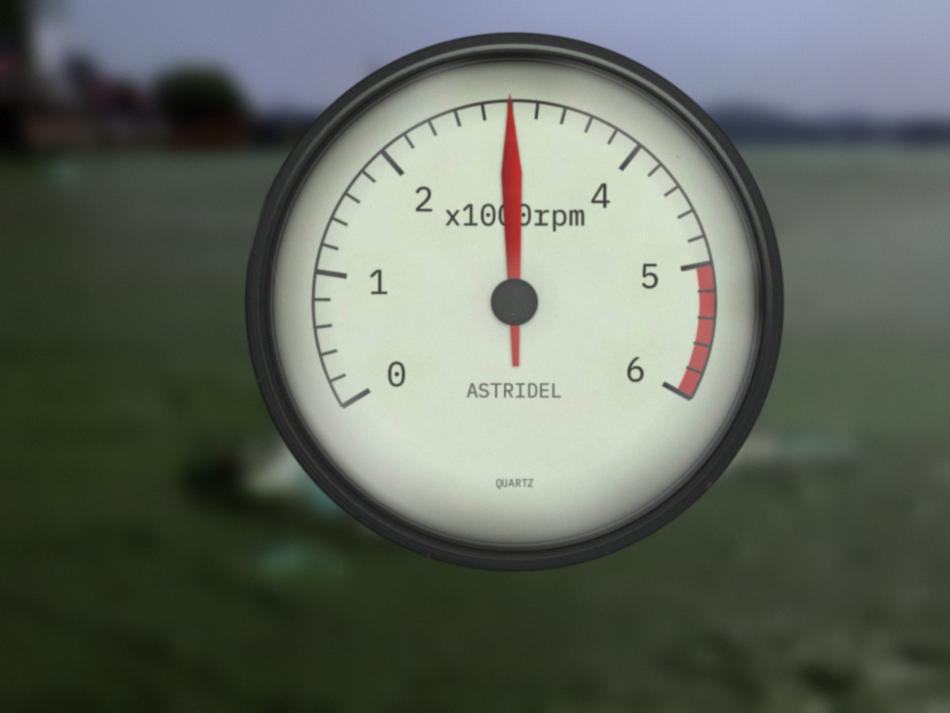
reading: **3000** rpm
